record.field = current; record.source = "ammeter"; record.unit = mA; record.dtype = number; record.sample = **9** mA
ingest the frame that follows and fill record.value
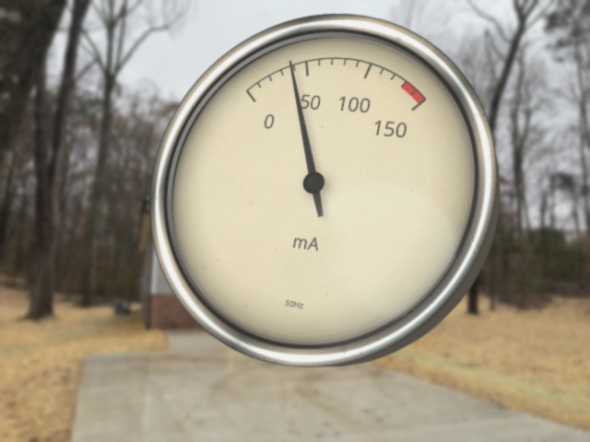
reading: **40** mA
